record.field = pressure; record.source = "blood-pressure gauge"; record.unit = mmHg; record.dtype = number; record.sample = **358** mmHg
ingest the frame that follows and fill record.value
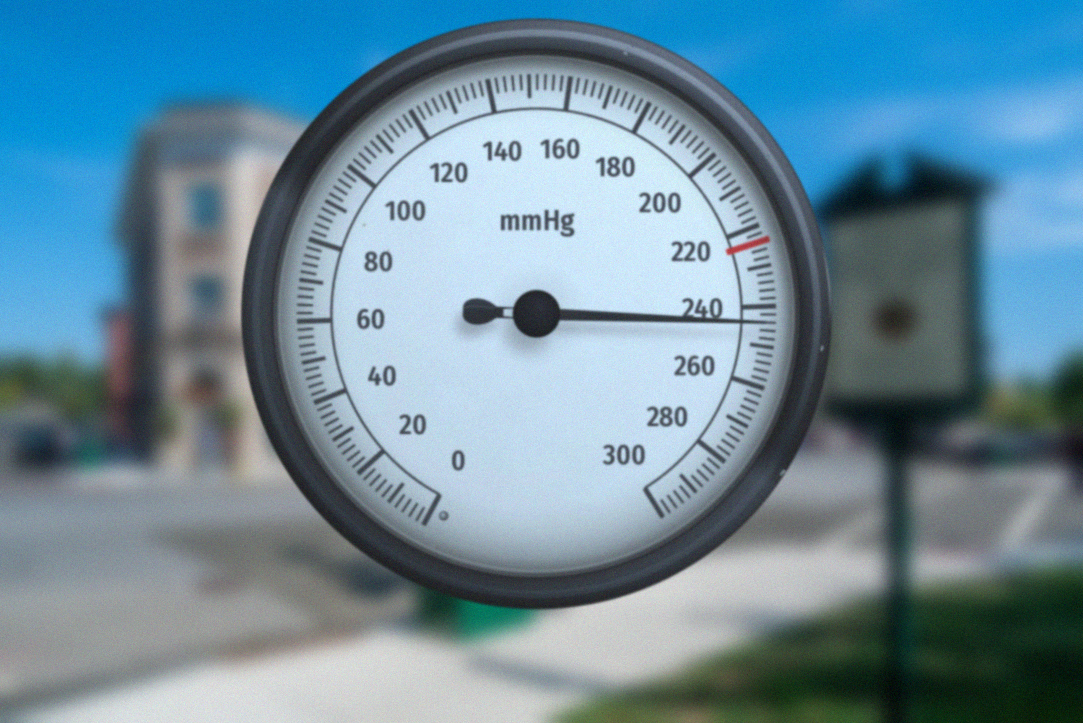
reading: **244** mmHg
